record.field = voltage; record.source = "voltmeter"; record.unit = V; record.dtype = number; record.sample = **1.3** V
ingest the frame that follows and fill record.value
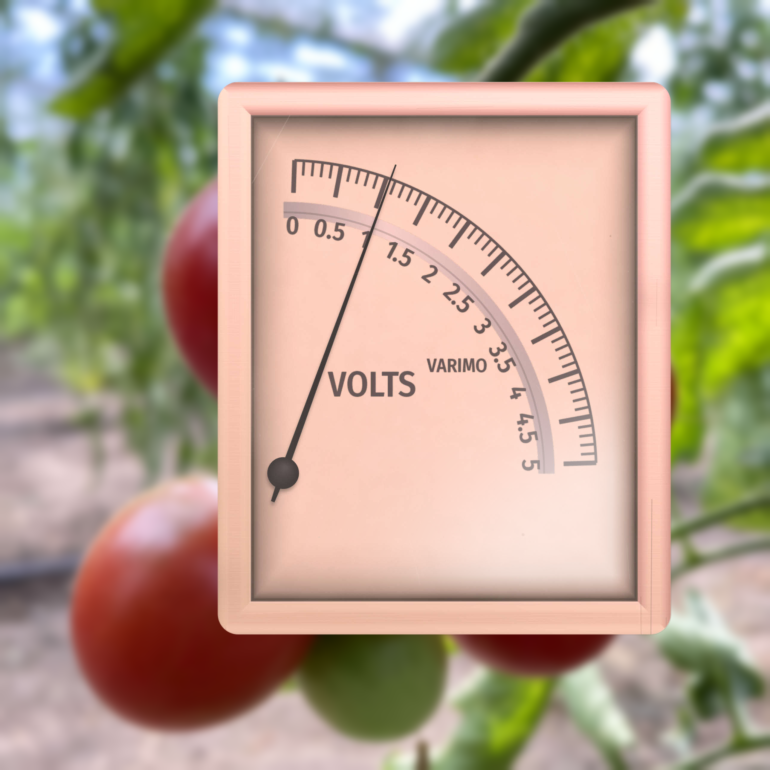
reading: **1.05** V
